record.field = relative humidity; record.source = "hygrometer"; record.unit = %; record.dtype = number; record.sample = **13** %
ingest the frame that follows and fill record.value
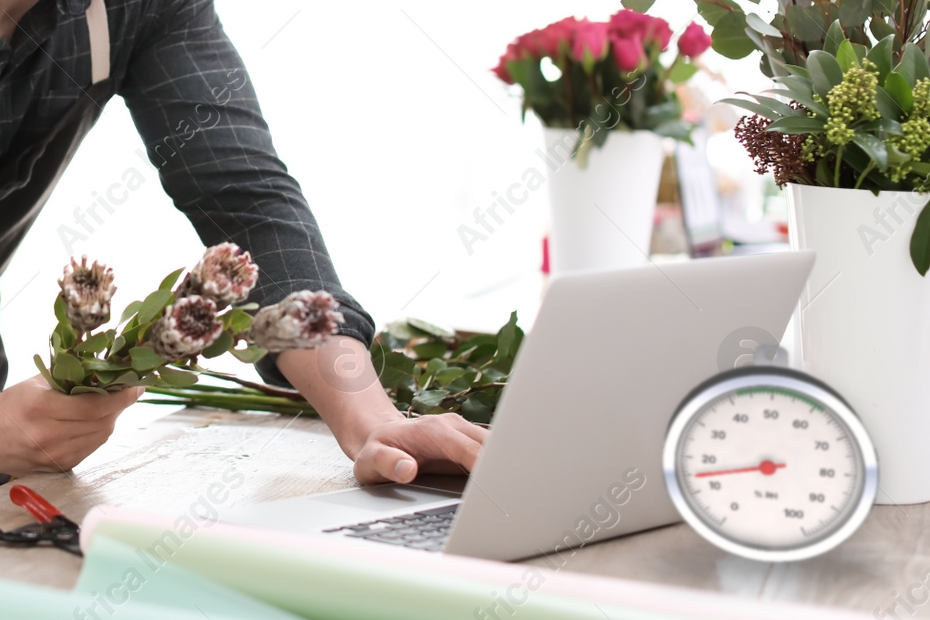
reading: **15** %
